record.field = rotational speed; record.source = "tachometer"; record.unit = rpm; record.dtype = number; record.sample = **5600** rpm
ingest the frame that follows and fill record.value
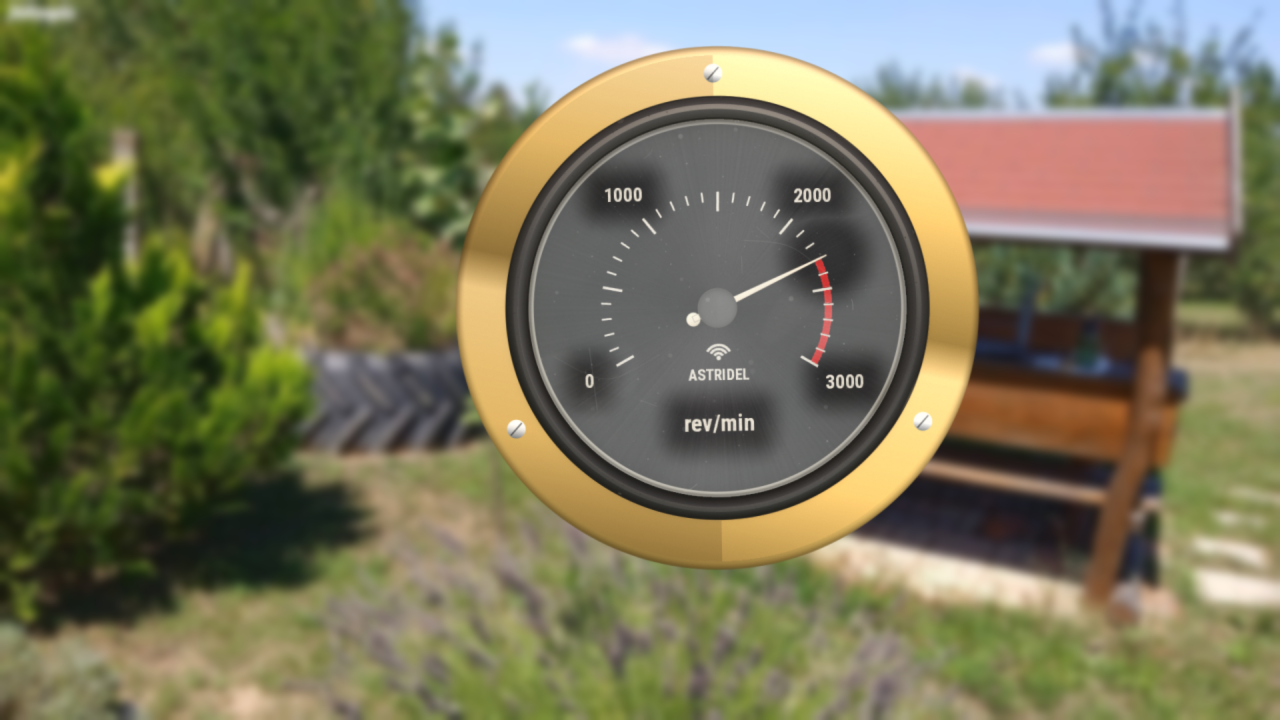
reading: **2300** rpm
